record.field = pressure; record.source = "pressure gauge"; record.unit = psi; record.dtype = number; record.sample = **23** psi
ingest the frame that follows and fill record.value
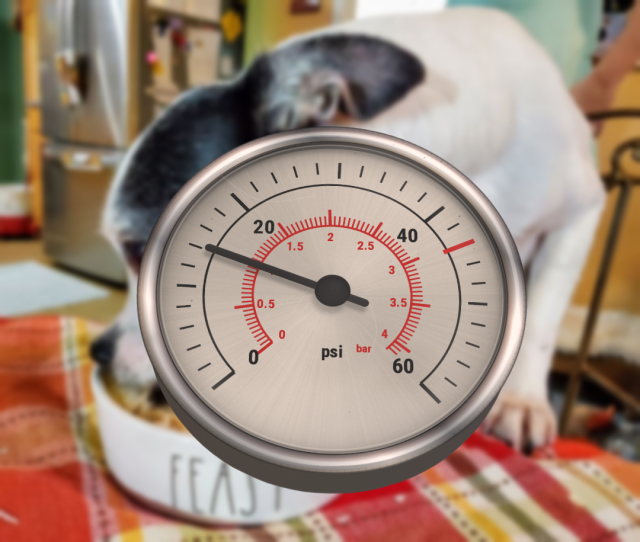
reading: **14** psi
